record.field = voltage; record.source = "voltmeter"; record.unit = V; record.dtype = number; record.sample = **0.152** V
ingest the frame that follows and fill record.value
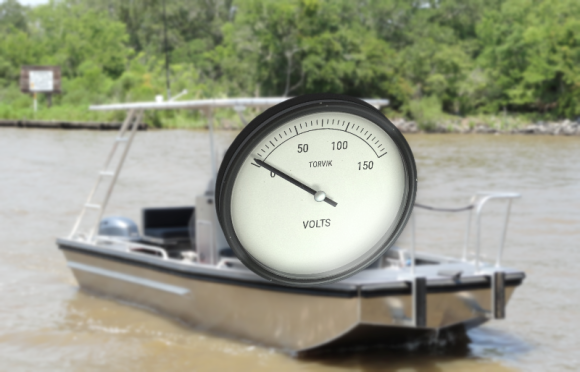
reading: **5** V
